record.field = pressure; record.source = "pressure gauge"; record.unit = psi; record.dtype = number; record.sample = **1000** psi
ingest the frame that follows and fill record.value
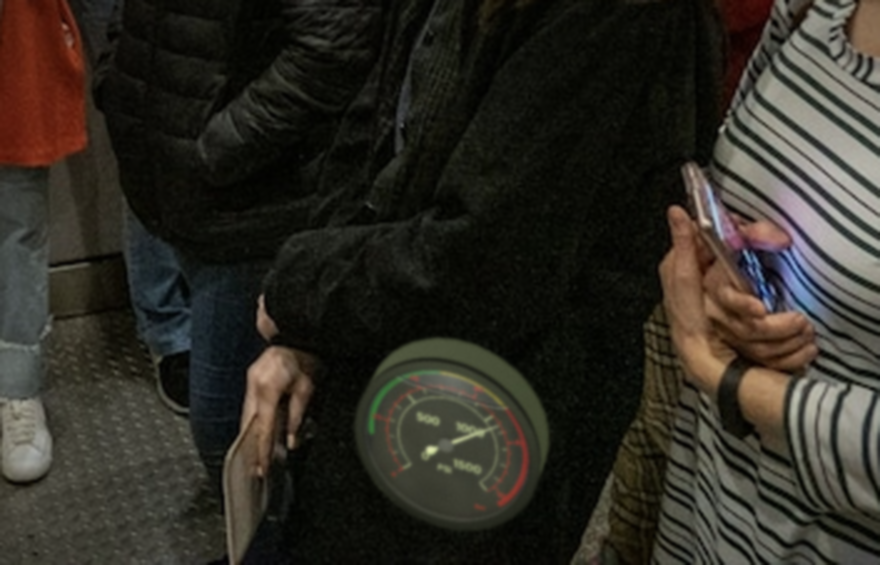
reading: **1050** psi
